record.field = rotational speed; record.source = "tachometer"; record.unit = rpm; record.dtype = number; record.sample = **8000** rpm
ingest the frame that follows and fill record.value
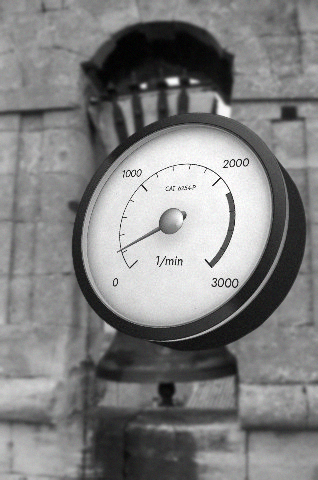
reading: **200** rpm
